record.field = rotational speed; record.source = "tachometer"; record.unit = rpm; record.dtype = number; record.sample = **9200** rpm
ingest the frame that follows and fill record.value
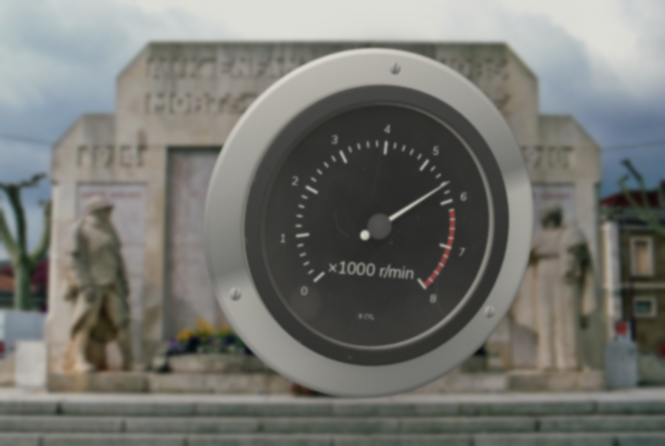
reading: **5600** rpm
